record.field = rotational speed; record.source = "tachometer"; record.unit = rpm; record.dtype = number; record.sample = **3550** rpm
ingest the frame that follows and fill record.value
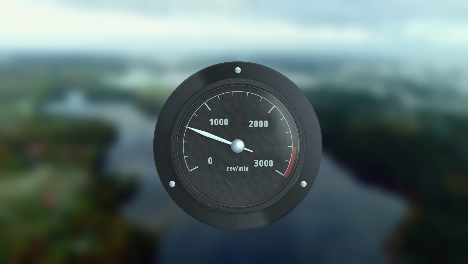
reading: **600** rpm
